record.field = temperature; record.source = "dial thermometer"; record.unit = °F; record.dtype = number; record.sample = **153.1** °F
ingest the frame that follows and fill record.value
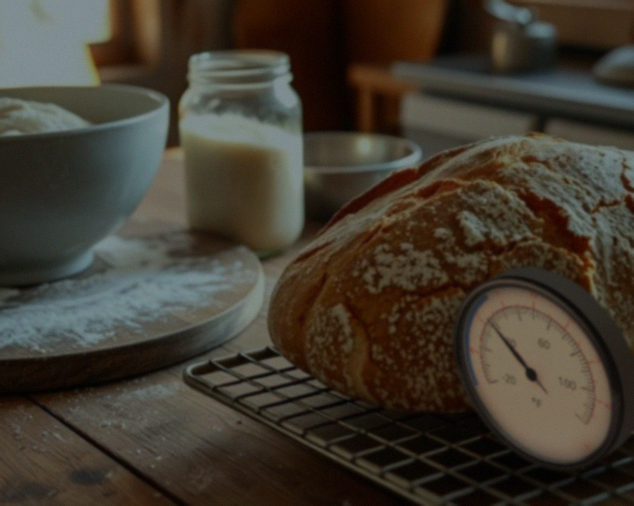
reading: **20** °F
